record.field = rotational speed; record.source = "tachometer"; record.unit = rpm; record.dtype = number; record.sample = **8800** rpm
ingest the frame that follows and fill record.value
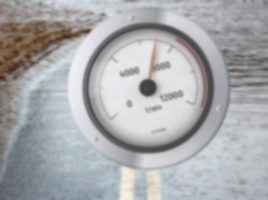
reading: **7000** rpm
